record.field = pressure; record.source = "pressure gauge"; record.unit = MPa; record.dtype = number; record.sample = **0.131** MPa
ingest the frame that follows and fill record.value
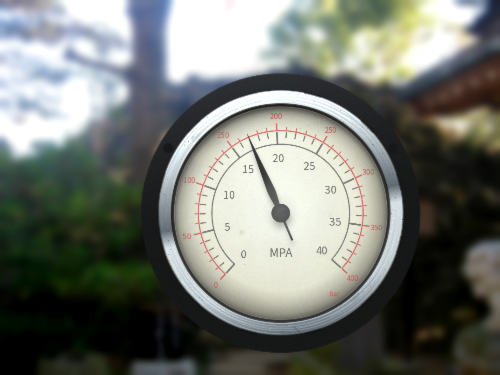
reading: **17** MPa
